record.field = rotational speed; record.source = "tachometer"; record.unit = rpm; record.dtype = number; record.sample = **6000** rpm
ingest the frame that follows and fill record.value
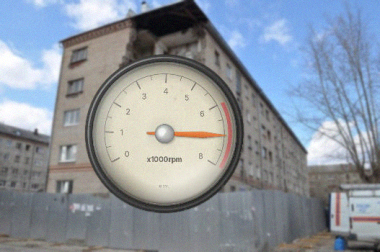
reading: **7000** rpm
